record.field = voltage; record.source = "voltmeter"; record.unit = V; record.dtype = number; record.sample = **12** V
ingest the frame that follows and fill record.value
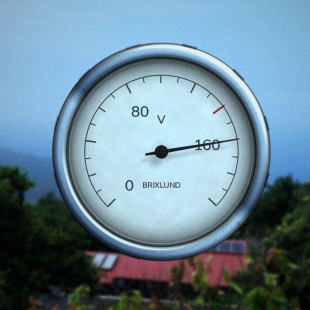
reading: **160** V
